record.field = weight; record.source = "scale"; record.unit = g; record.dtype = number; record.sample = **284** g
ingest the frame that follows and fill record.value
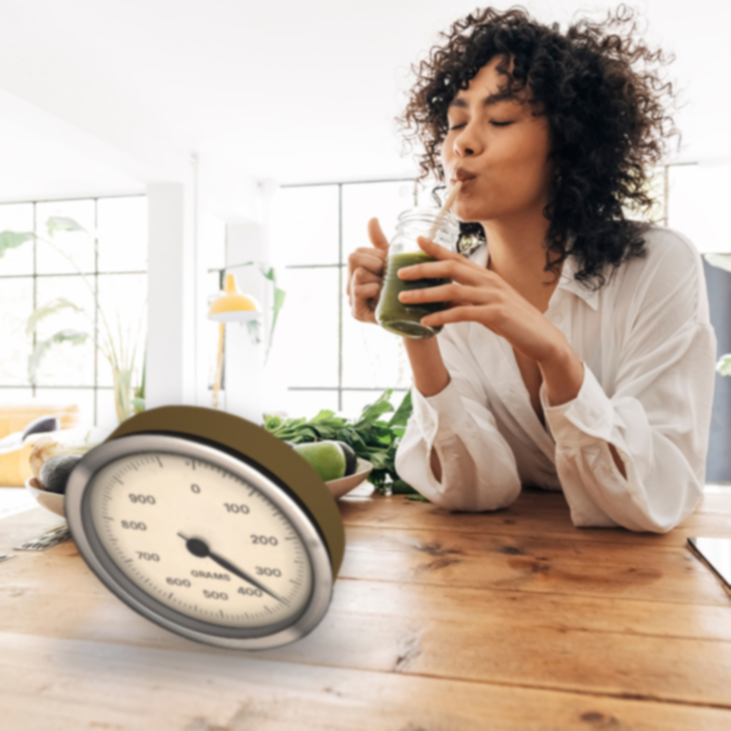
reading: **350** g
